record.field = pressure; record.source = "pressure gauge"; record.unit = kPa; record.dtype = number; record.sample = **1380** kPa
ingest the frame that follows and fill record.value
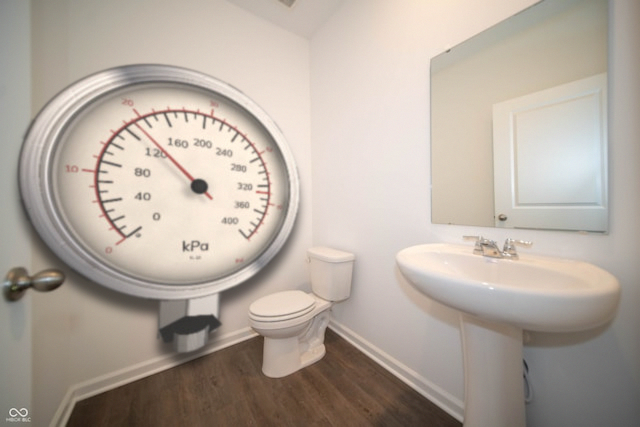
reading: **130** kPa
